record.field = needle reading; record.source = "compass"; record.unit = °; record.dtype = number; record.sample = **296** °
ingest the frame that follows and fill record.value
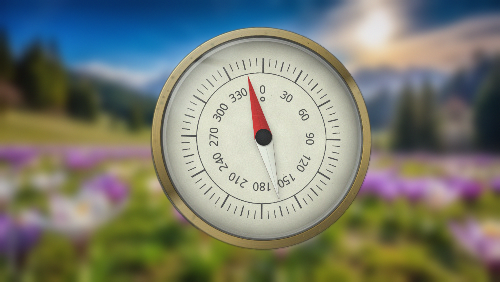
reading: **345** °
